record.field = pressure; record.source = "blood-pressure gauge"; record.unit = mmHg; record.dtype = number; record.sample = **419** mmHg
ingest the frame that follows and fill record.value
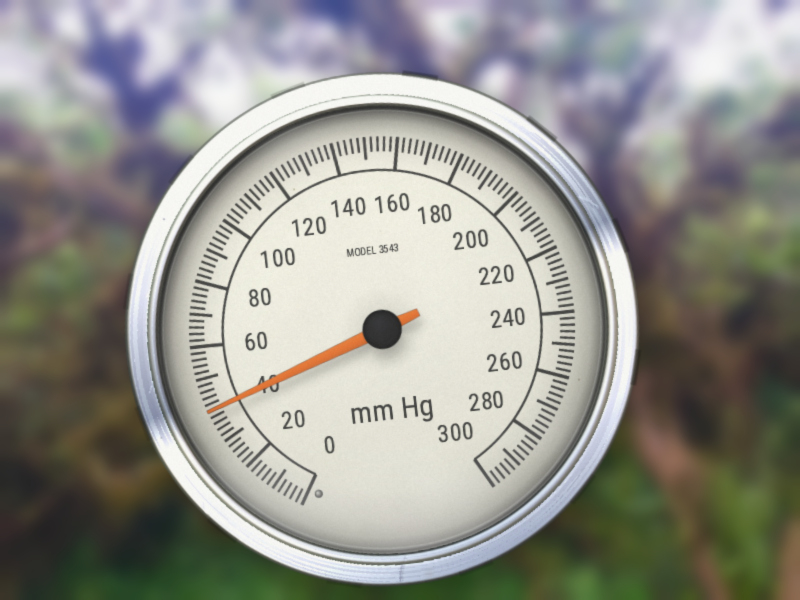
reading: **40** mmHg
